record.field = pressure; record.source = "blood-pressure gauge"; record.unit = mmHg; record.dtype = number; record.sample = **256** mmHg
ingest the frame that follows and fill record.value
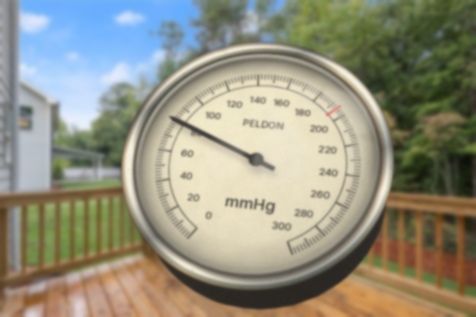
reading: **80** mmHg
